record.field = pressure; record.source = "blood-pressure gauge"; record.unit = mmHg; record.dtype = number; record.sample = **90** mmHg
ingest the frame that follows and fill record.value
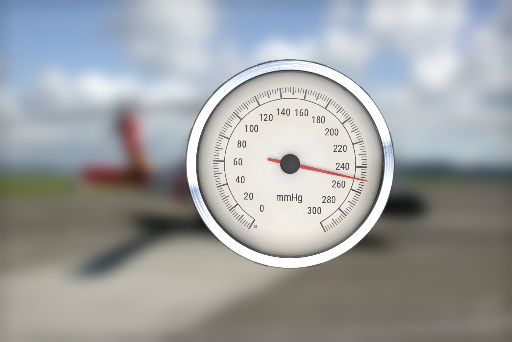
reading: **250** mmHg
